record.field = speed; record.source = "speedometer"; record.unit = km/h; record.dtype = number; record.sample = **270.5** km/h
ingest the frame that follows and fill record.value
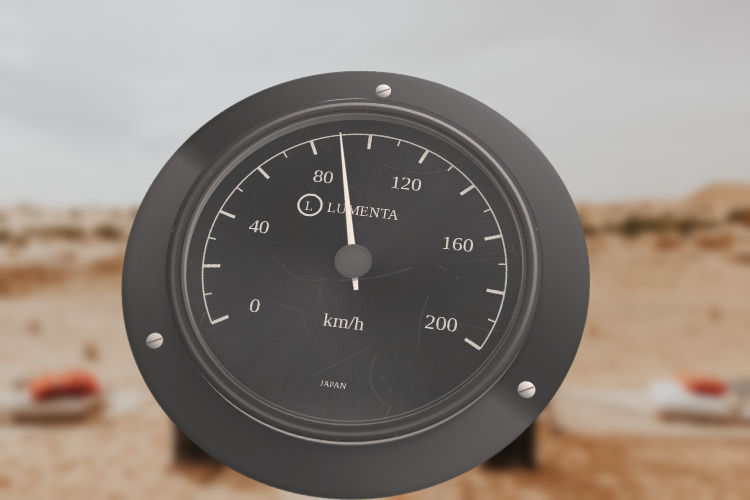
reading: **90** km/h
